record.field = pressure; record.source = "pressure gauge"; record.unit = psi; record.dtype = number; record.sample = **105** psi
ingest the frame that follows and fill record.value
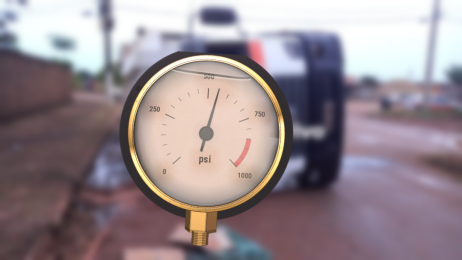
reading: **550** psi
